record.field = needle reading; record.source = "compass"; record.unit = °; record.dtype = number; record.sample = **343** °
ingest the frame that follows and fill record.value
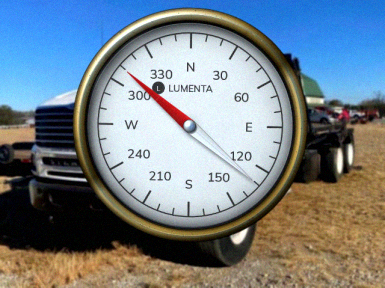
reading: **310** °
